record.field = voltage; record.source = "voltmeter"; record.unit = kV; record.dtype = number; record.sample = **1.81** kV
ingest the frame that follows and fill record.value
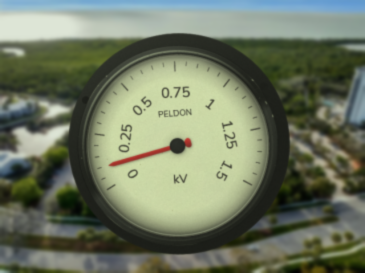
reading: **0.1** kV
